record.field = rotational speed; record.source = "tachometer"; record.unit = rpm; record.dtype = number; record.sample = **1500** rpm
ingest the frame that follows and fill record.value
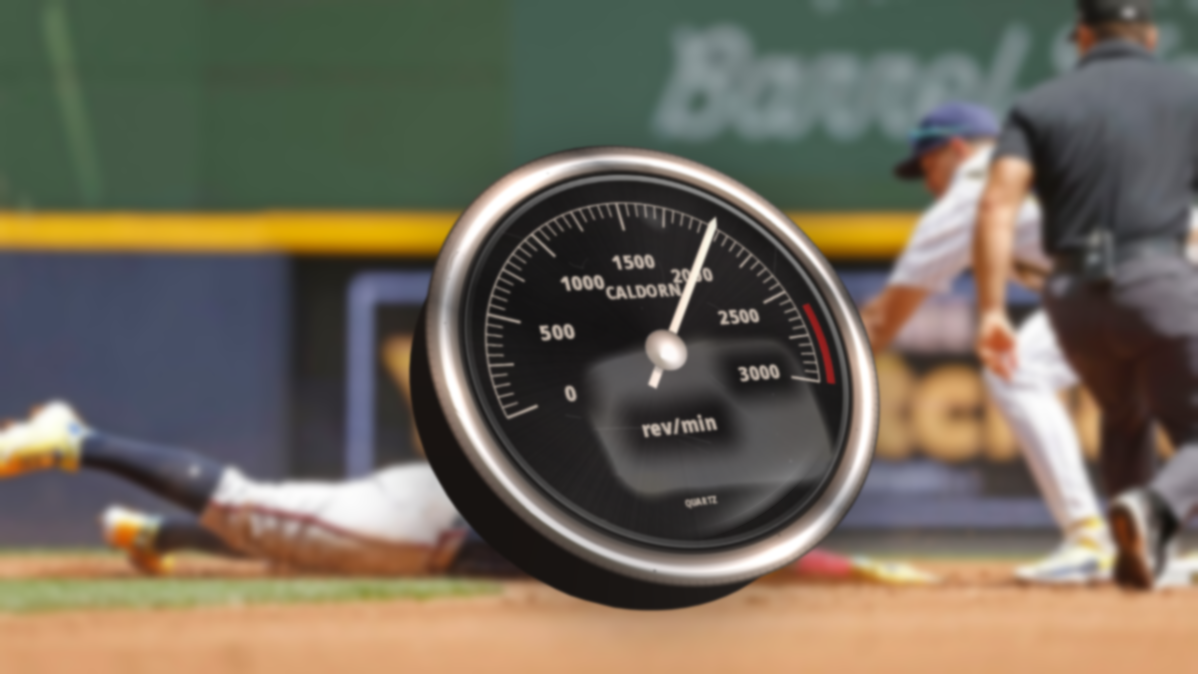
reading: **2000** rpm
